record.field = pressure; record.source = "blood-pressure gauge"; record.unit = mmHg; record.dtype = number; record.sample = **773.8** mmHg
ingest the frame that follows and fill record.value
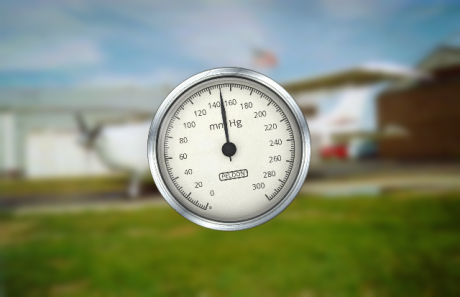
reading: **150** mmHg
